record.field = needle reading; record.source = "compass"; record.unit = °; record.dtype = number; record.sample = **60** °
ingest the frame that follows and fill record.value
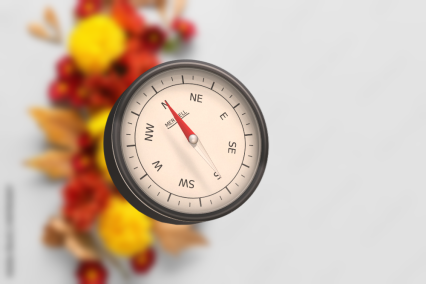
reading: **0** °
